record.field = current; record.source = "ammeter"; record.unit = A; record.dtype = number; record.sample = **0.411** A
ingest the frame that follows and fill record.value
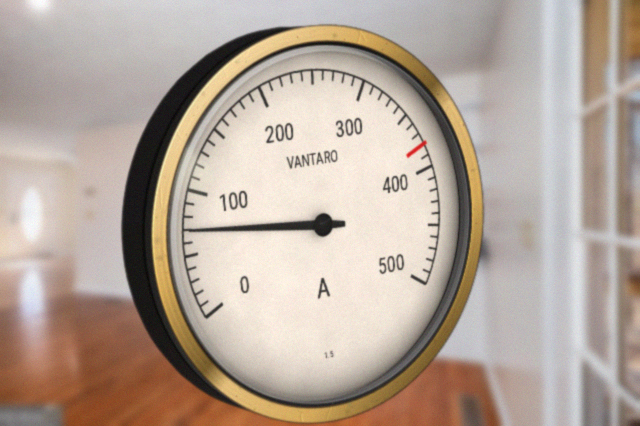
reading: **70** A
